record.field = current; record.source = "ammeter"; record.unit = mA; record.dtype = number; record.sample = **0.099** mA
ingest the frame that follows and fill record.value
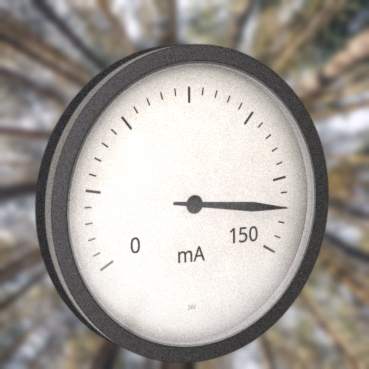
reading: **135** mA
